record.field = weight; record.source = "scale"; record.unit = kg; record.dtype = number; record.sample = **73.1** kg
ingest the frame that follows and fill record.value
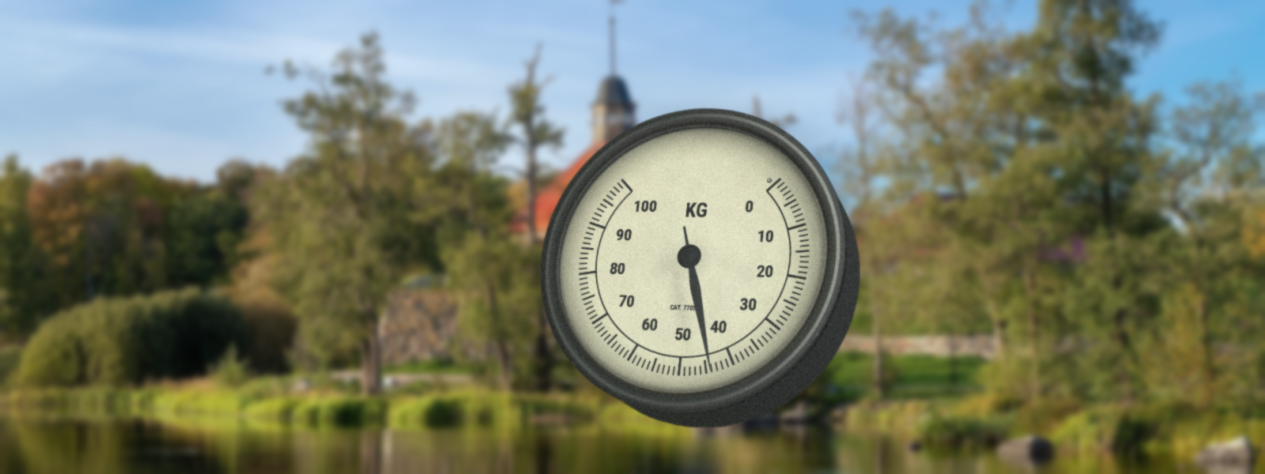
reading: **44** kg
